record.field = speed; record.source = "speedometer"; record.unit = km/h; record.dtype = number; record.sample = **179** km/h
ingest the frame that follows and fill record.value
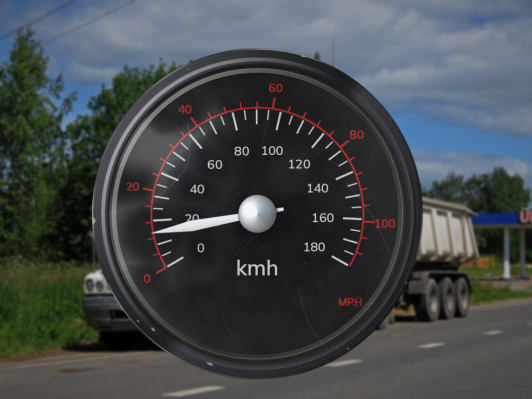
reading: **15** km/h
